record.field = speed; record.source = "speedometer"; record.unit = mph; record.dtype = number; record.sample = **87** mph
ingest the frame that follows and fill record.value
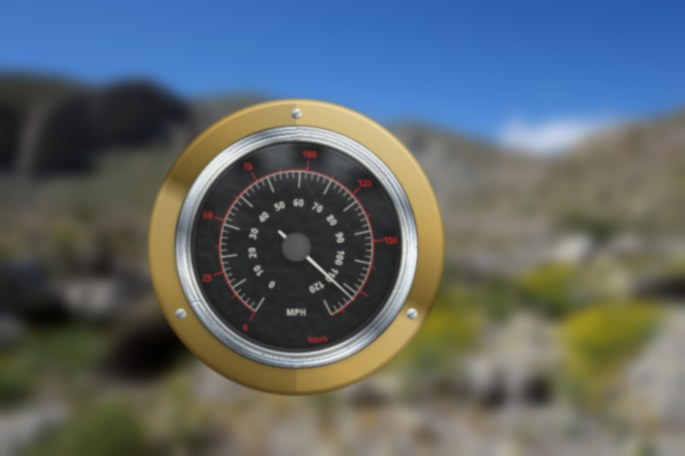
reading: **112** mph
